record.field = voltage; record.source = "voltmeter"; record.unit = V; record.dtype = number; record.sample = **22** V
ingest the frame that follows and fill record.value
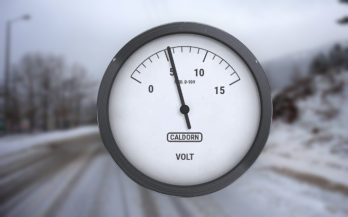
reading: **5.5** V
